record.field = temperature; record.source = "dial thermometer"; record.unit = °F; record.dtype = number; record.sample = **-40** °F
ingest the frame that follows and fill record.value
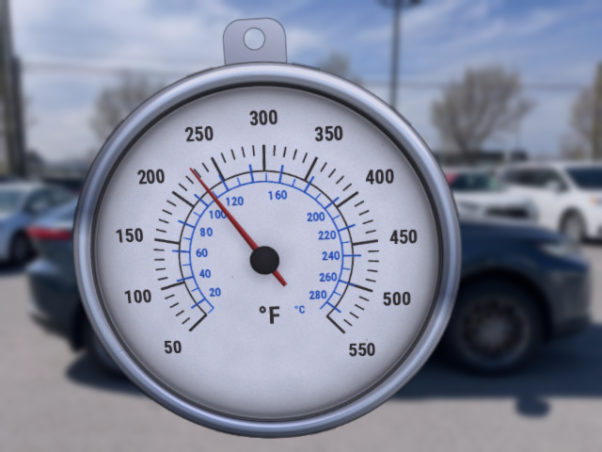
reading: **230** °F
